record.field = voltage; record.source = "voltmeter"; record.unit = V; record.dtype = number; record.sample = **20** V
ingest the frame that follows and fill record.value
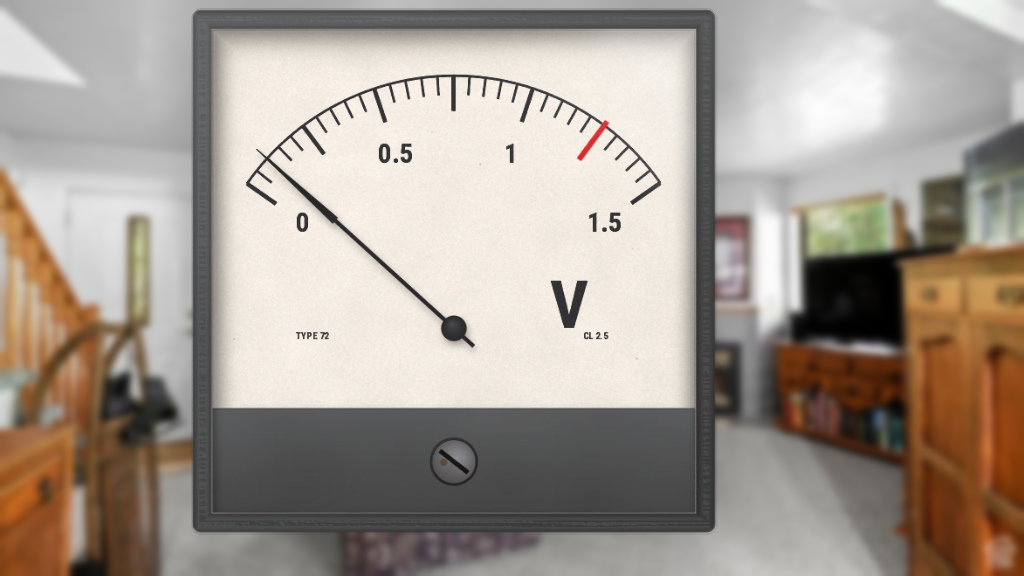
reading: **0.1** V
